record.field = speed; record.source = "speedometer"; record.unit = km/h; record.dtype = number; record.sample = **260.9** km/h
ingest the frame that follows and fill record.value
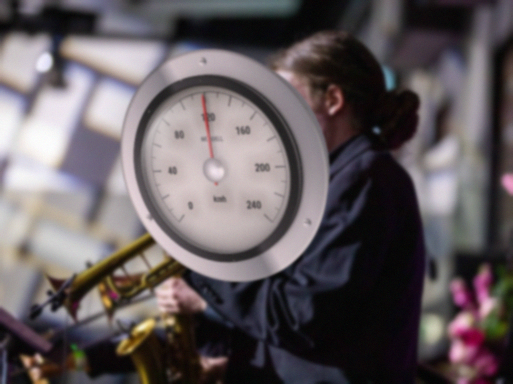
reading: **120** km/h
